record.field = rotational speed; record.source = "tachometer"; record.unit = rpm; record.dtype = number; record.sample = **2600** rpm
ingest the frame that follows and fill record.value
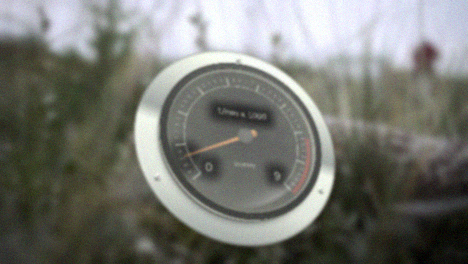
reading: **600** rpm
